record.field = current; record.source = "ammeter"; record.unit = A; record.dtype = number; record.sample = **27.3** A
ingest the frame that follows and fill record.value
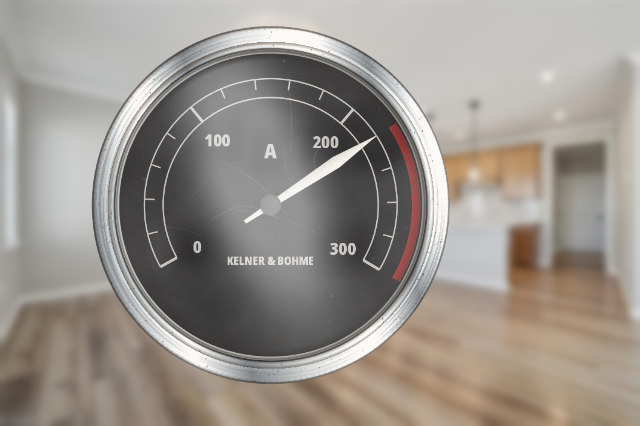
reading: **220** A
